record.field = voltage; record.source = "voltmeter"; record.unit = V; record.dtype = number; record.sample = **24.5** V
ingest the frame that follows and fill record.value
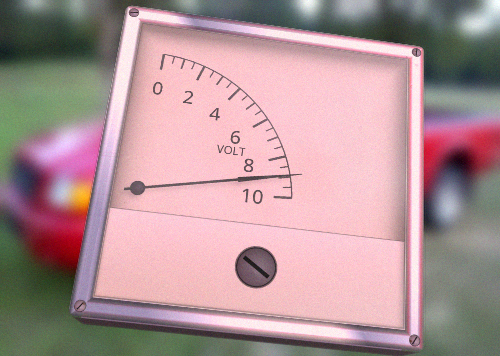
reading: **9** V
